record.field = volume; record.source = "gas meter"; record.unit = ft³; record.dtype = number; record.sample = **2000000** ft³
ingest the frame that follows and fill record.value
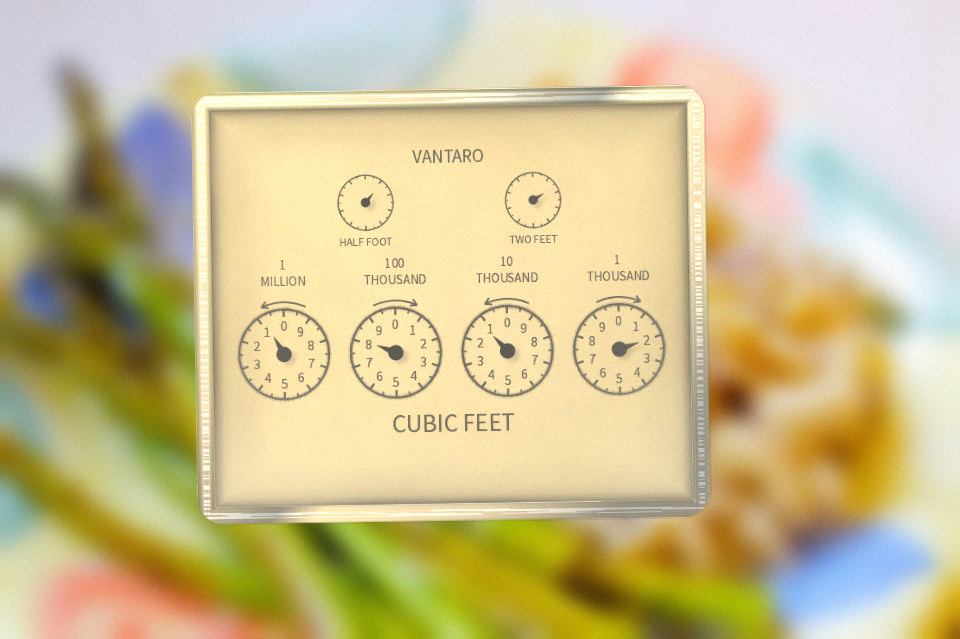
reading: **81200** ft³
